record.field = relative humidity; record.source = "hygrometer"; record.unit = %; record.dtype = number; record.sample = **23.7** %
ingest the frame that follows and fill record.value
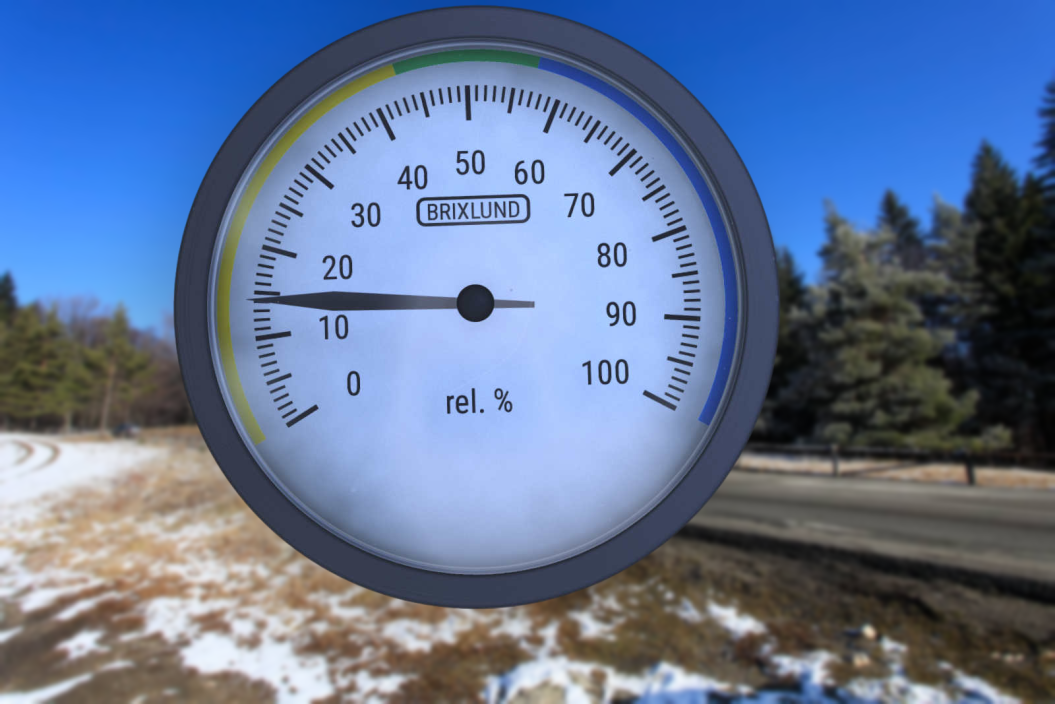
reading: **14** %
